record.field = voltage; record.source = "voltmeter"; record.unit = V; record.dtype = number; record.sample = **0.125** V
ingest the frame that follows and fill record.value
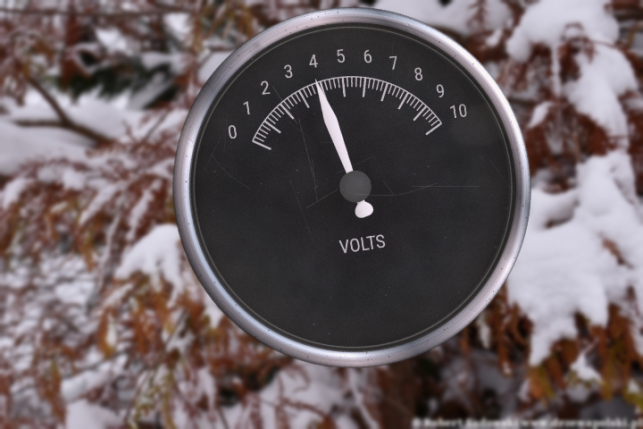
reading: **3.8** V
